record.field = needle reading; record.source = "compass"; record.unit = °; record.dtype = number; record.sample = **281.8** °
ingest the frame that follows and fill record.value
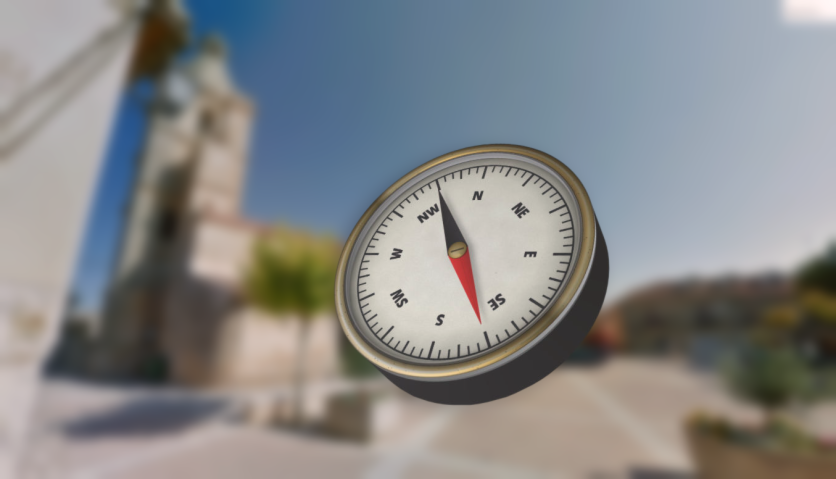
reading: **150** °
